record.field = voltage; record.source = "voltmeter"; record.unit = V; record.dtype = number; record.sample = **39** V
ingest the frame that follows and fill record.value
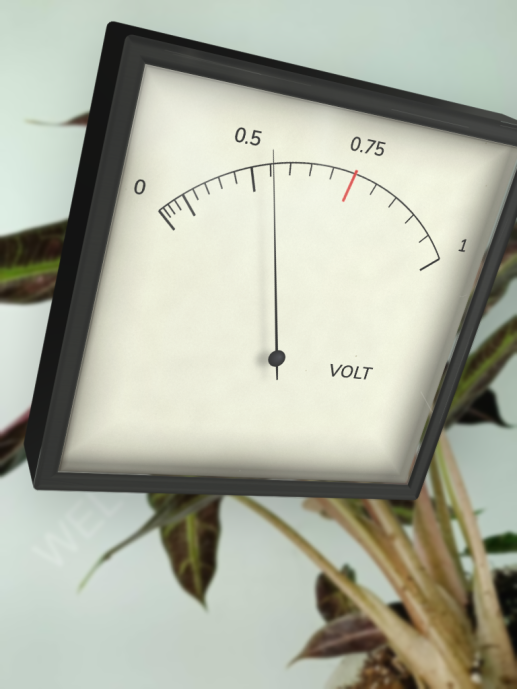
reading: **0.55** V
